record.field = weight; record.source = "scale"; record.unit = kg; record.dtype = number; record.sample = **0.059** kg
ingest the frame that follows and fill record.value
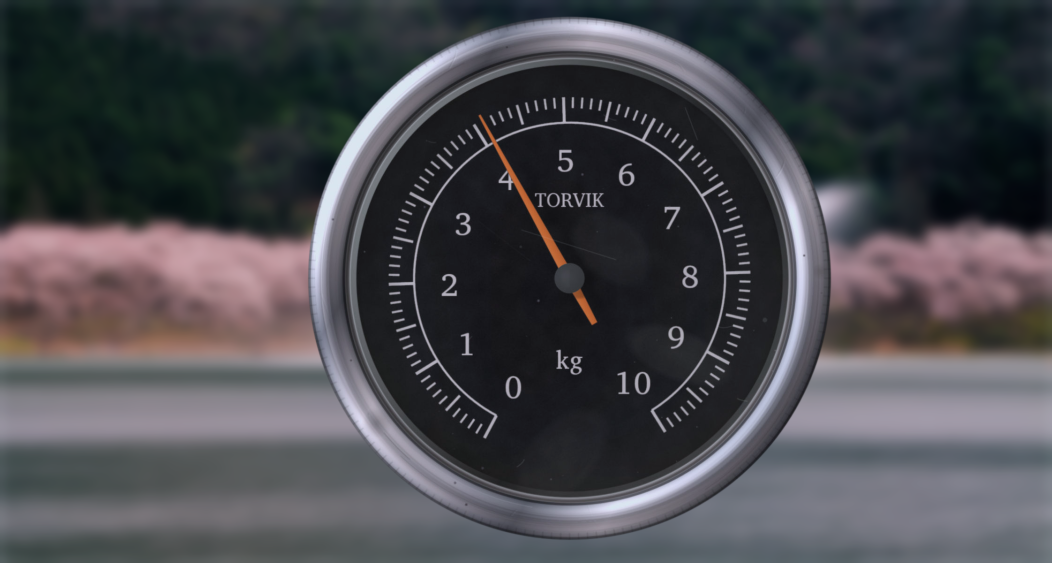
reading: **4.1** kg
